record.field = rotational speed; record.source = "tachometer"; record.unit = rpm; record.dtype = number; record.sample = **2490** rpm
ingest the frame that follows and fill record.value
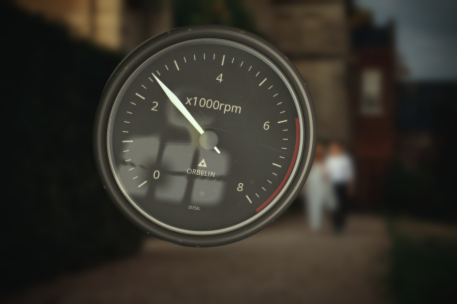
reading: **2500** rpm
